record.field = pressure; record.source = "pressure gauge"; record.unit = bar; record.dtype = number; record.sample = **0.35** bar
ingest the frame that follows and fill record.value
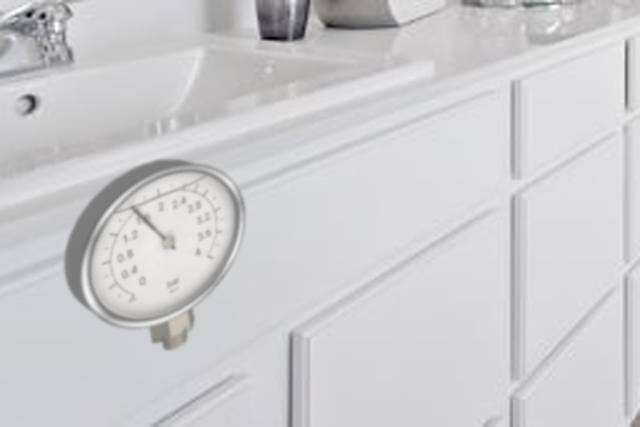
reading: **1.6** bar
